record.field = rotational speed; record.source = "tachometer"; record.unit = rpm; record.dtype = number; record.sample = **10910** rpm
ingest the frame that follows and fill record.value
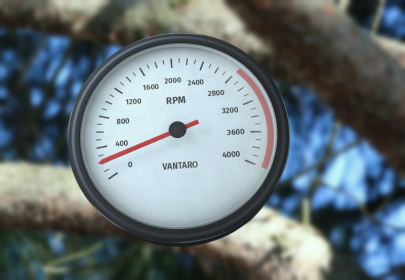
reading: **200** rpm
